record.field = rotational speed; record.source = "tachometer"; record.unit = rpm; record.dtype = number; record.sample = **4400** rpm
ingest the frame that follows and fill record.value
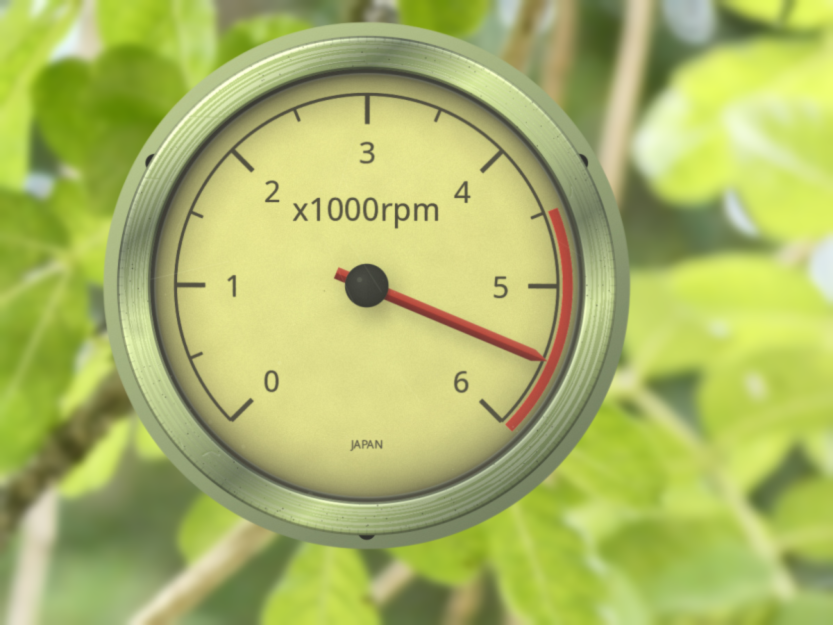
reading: **5500** rpm
